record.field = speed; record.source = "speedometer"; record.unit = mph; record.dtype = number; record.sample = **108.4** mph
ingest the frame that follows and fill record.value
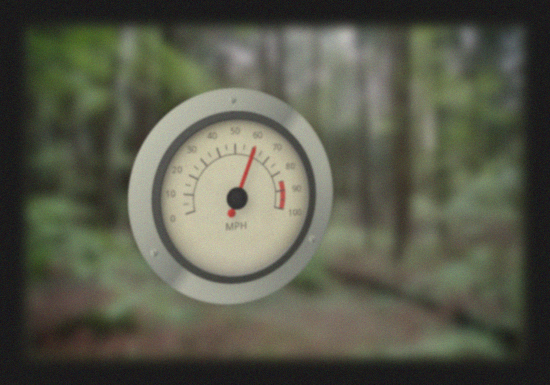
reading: **60** mph
